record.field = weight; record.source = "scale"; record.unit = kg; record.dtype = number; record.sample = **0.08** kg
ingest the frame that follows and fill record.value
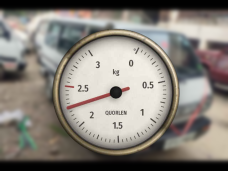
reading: **2.25** kg
